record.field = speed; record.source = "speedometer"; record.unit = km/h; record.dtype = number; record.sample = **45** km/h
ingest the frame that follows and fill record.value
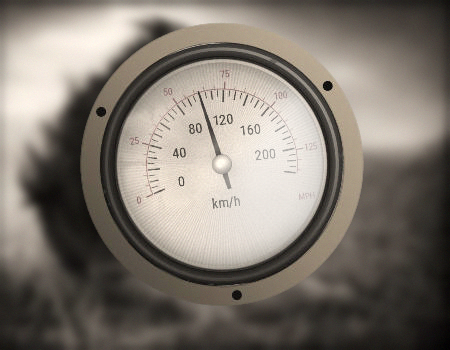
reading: **100** km/h
